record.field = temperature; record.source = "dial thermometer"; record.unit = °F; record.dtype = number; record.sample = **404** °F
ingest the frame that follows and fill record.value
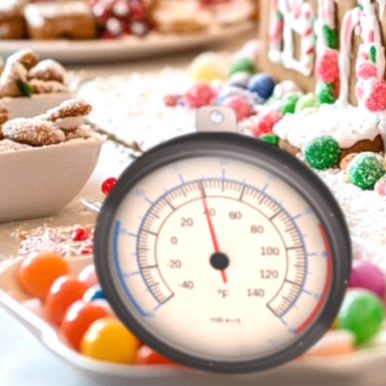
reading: **40** °F
